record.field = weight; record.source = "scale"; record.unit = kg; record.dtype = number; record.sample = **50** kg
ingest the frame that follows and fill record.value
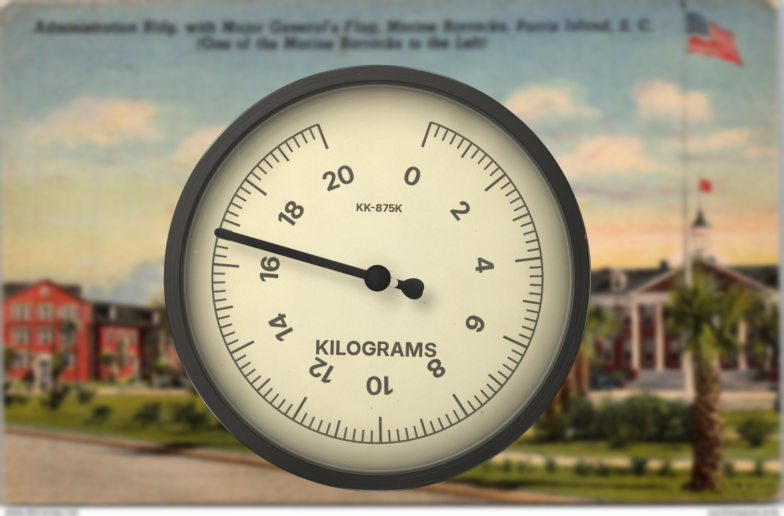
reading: **16.7** kg
